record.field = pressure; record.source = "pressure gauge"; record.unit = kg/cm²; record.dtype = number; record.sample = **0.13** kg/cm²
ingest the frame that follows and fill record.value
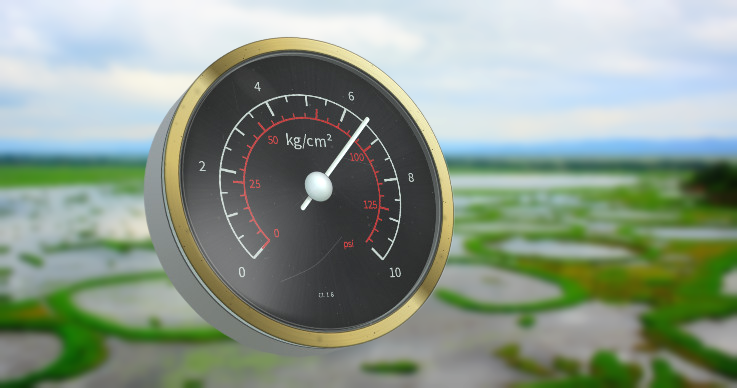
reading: **6.5** kg/cm²
